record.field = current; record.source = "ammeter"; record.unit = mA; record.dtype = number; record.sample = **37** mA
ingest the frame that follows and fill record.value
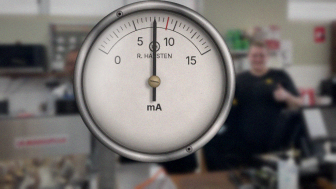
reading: **7.5** mA
